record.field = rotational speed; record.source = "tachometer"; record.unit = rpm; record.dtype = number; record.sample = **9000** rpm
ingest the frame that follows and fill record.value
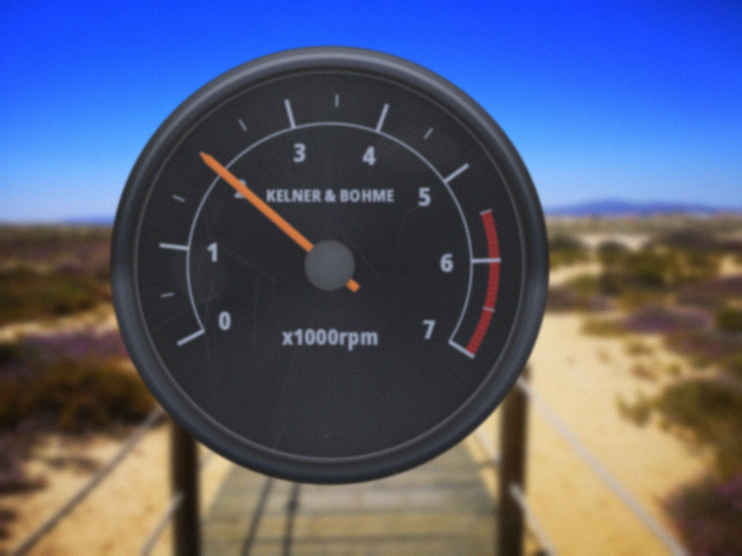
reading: **2000** rpm
